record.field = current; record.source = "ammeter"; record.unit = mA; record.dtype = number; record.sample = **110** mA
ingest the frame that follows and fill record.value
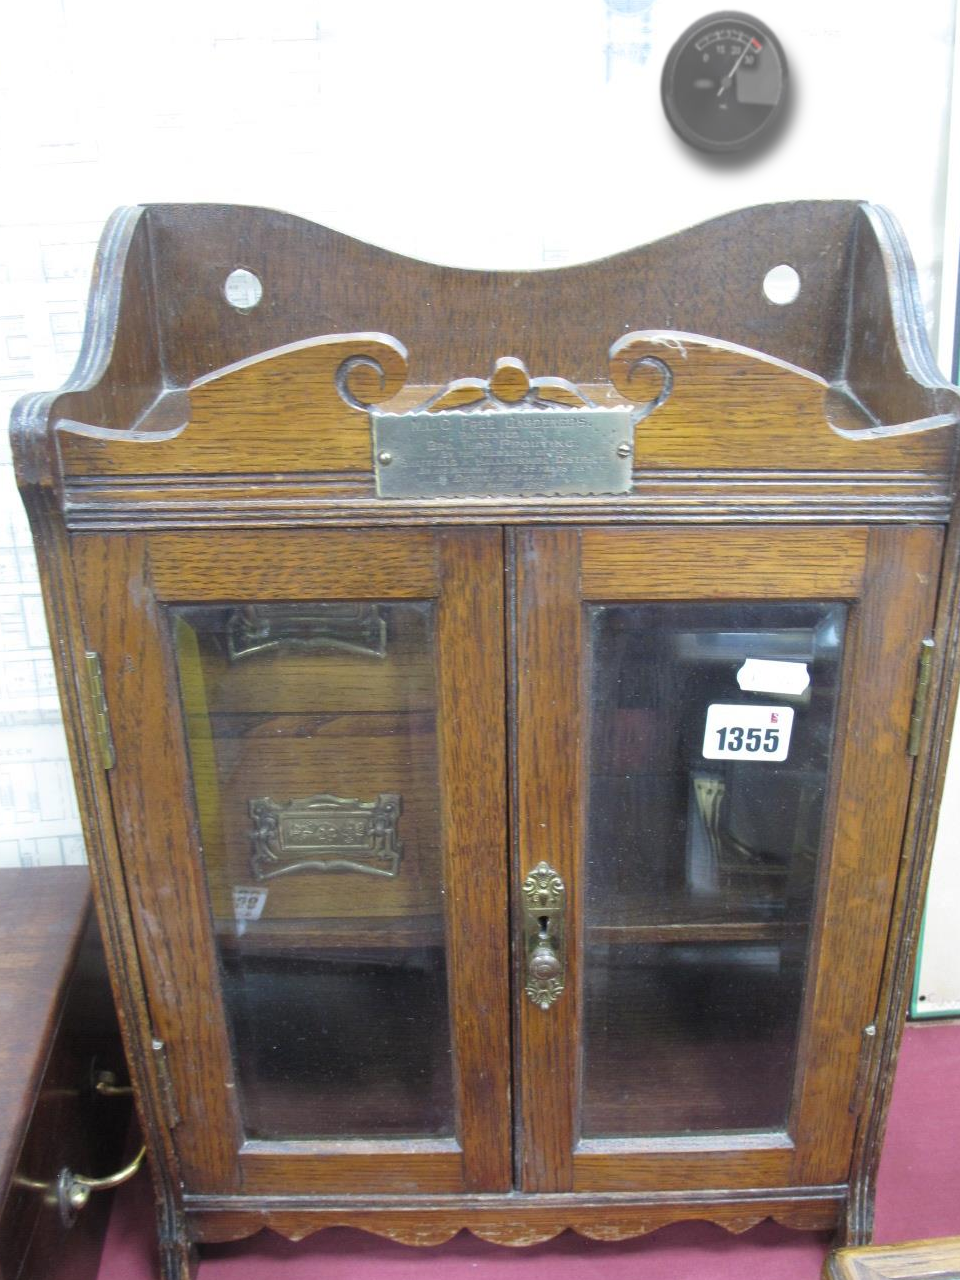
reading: **25** mA
